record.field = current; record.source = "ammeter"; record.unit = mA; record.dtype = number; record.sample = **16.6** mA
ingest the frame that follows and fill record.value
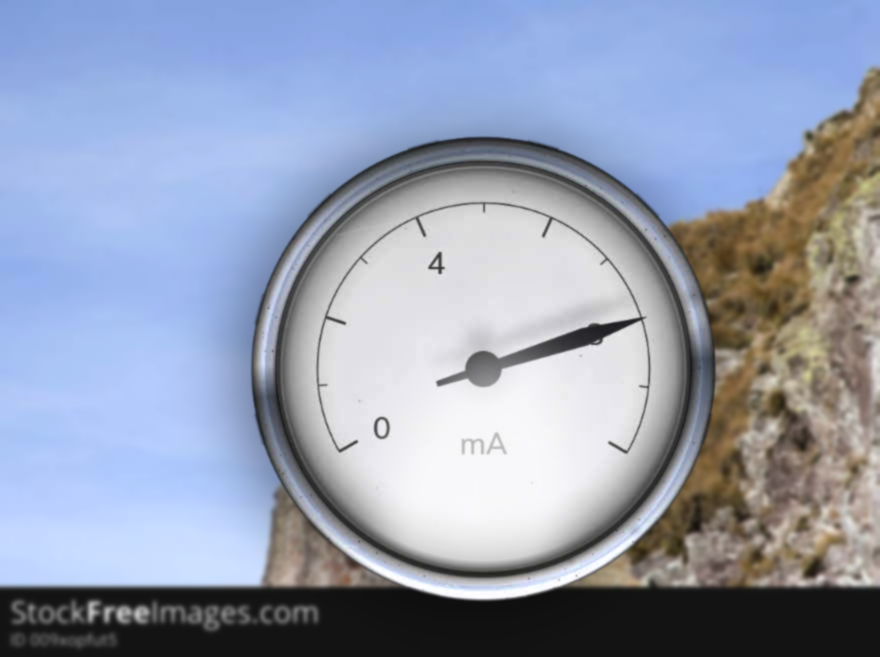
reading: **8** mA
